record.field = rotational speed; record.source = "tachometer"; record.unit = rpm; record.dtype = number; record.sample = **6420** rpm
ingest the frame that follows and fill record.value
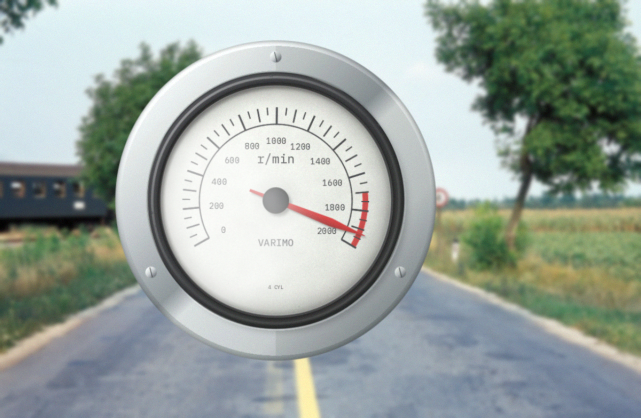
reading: **1925** rpm
